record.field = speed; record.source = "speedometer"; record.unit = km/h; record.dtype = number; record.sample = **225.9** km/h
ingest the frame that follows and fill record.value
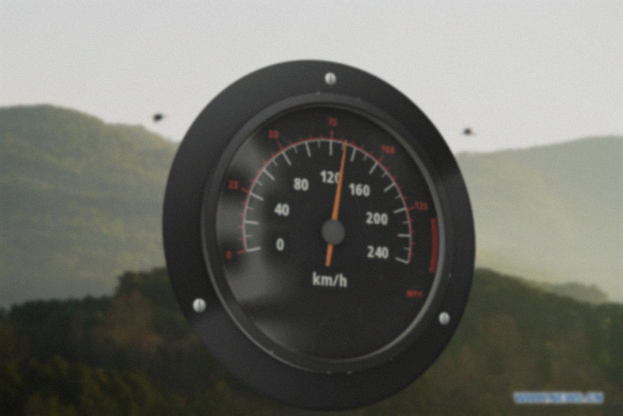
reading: **130** km/h
